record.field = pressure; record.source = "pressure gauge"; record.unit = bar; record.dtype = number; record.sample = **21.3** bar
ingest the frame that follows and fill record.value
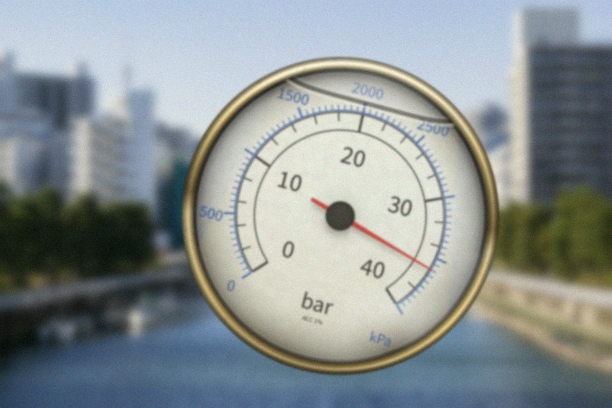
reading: **36** bar
